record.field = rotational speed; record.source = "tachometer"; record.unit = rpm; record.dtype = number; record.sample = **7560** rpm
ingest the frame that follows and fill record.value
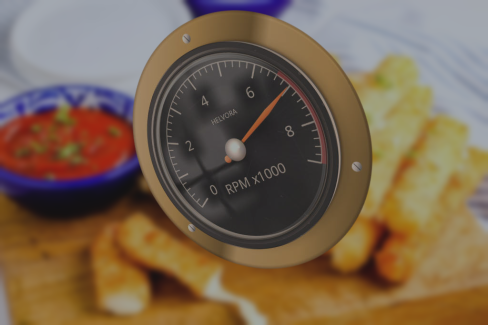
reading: **7000** rpm
